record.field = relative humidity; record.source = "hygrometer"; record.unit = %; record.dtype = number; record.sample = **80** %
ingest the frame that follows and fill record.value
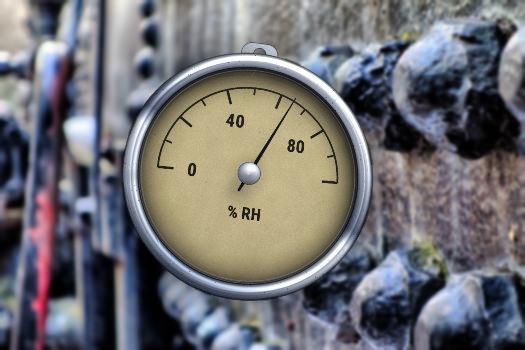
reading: **65** %
